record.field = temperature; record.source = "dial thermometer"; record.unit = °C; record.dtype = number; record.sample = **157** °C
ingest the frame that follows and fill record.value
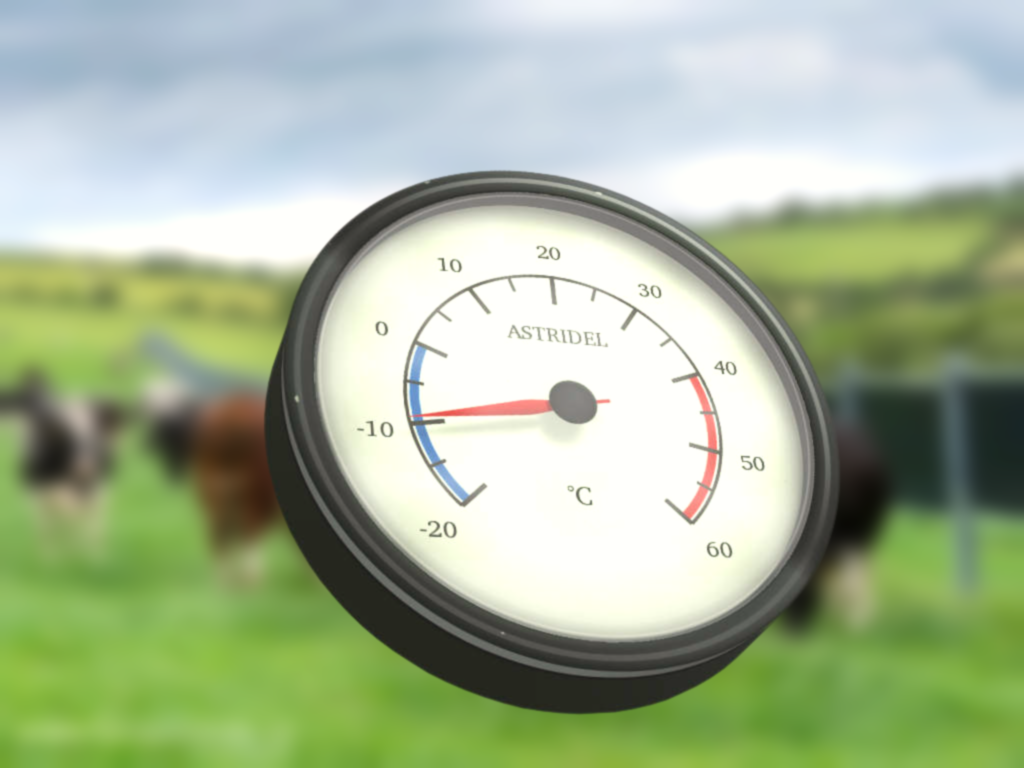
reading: **-10** °C
